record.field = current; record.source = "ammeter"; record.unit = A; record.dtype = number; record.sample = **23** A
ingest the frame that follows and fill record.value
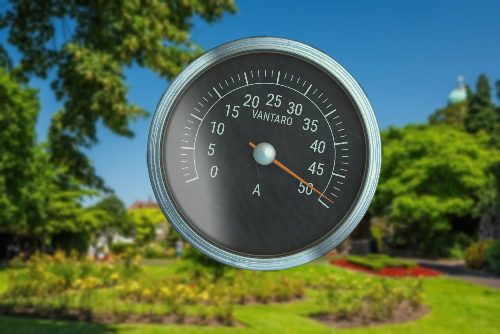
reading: **49** A
